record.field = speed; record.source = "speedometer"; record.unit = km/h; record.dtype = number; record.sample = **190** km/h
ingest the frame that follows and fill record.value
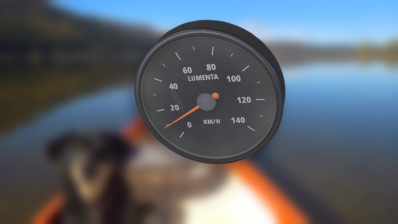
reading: **10** km/h
